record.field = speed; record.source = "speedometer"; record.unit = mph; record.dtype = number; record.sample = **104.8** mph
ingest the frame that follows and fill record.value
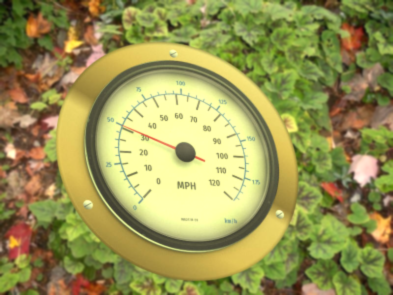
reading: **30** mph
